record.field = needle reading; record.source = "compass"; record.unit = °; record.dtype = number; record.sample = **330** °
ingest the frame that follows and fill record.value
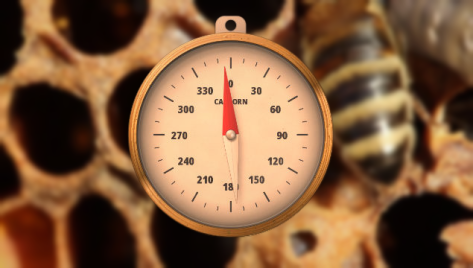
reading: **355** °
